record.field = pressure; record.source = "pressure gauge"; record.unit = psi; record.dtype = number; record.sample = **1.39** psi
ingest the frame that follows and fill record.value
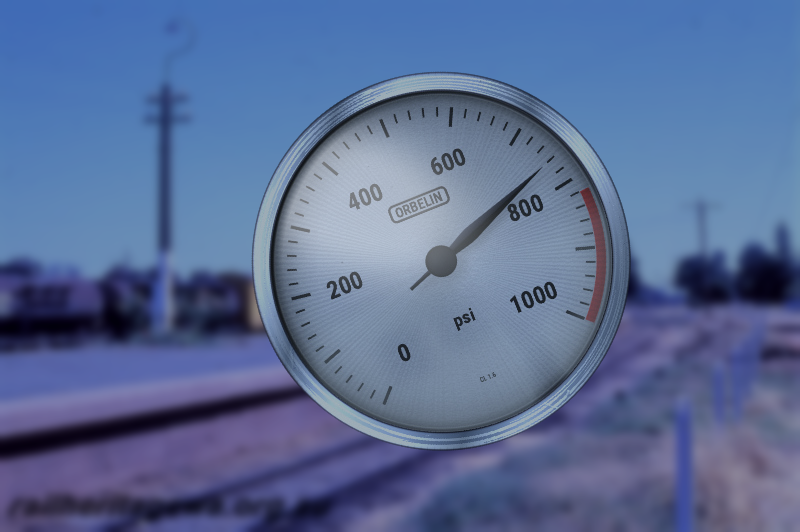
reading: **760** psi
